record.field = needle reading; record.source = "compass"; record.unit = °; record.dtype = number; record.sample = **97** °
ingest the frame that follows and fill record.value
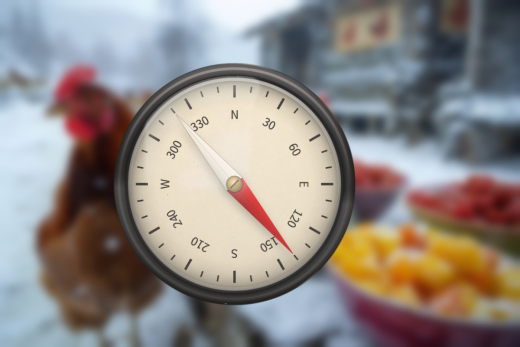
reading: **140** °
